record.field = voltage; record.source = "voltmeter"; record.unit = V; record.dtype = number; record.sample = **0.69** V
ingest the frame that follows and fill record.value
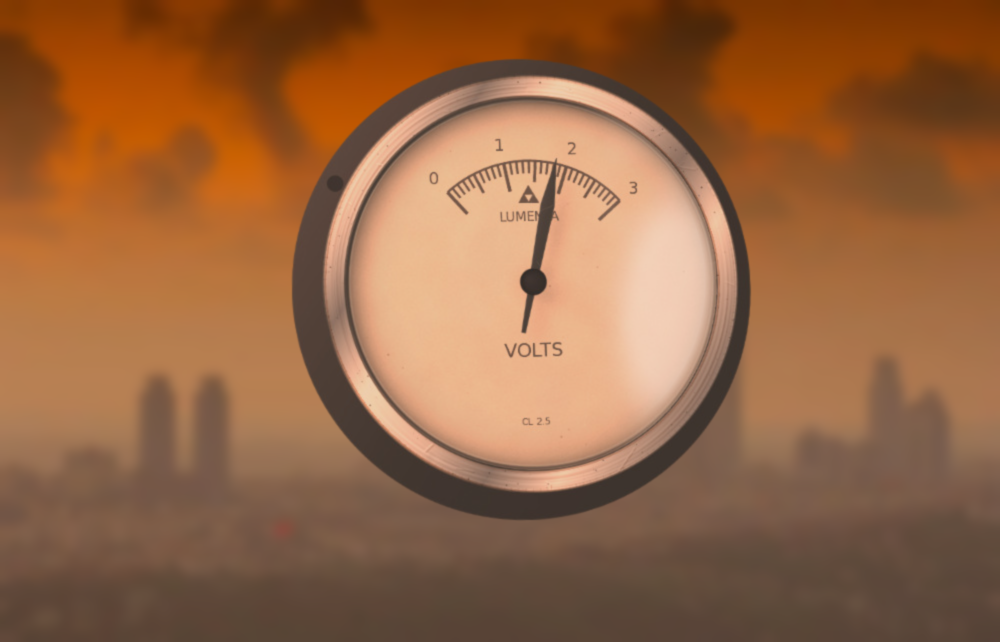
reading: **1.8** V
